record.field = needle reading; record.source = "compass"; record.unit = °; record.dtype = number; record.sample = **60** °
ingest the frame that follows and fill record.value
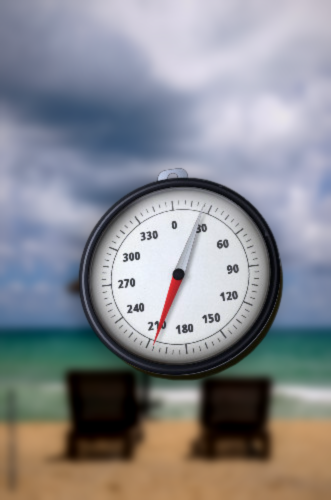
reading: **205** °
